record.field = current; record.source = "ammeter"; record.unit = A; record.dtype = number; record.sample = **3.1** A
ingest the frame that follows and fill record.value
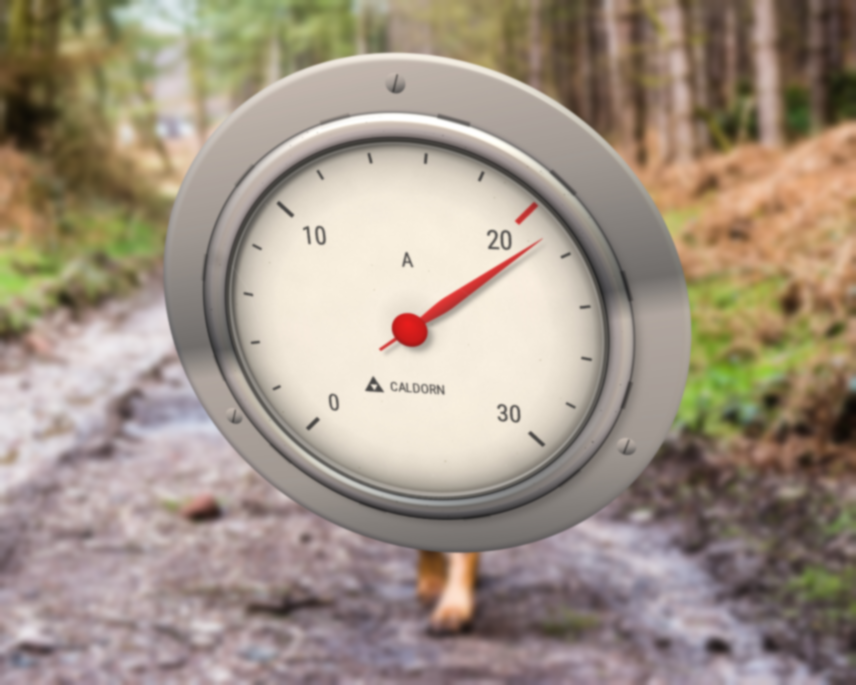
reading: **21** A
